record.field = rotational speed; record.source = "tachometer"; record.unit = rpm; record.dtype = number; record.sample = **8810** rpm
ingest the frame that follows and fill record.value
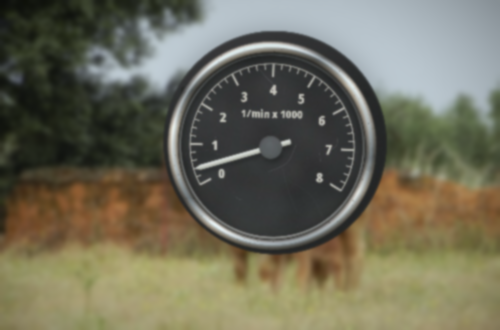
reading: **400** rpm
